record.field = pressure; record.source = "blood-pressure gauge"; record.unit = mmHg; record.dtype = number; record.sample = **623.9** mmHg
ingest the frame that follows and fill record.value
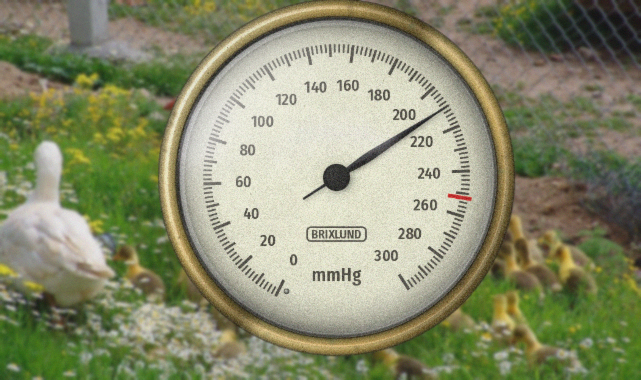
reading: **210** mmHg
